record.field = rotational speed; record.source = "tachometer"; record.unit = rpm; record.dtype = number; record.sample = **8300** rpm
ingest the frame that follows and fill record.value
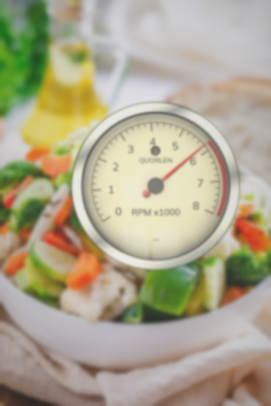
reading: **5800** rpm
